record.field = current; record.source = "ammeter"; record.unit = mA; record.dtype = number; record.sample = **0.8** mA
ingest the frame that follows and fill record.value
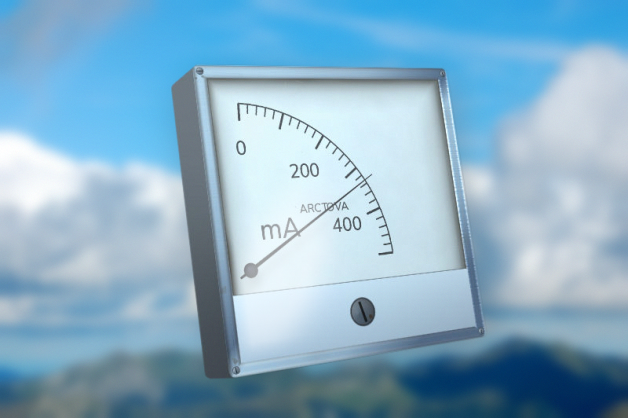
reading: **330** mA
